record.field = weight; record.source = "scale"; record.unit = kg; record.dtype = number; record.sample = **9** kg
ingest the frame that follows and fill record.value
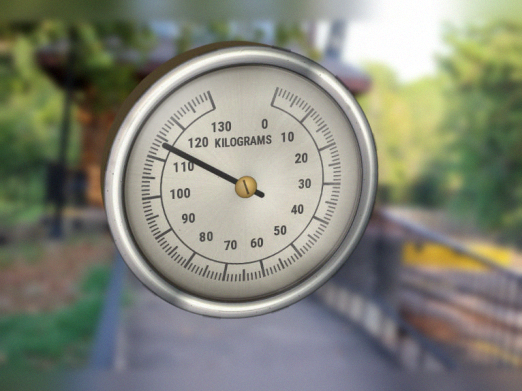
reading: **114** kg
